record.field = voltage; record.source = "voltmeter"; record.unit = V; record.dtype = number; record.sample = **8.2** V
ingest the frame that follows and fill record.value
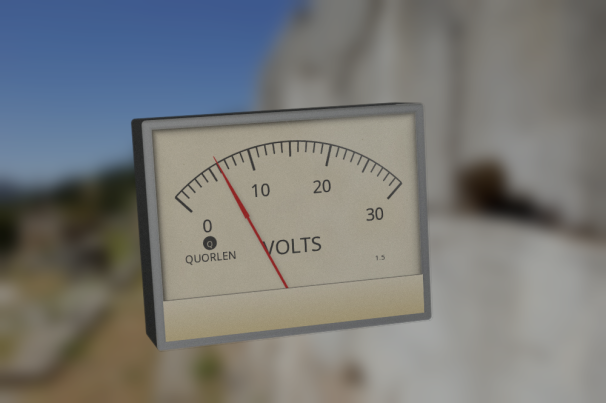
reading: **6** V
